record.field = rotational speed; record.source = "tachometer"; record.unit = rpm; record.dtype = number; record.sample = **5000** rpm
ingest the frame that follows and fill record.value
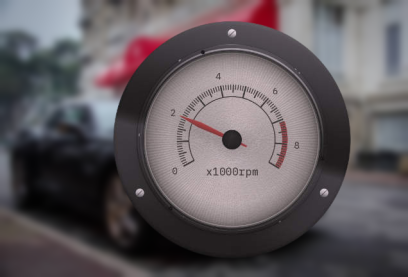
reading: **2000** rpm
